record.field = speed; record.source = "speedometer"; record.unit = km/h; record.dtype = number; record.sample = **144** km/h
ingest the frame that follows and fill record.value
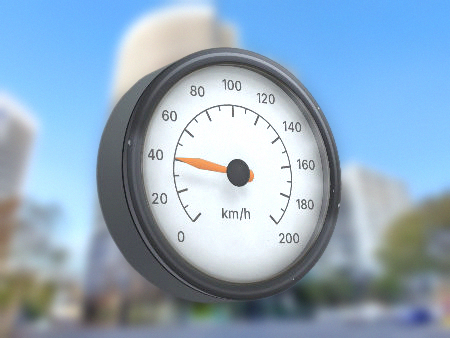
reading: **40** km/h
